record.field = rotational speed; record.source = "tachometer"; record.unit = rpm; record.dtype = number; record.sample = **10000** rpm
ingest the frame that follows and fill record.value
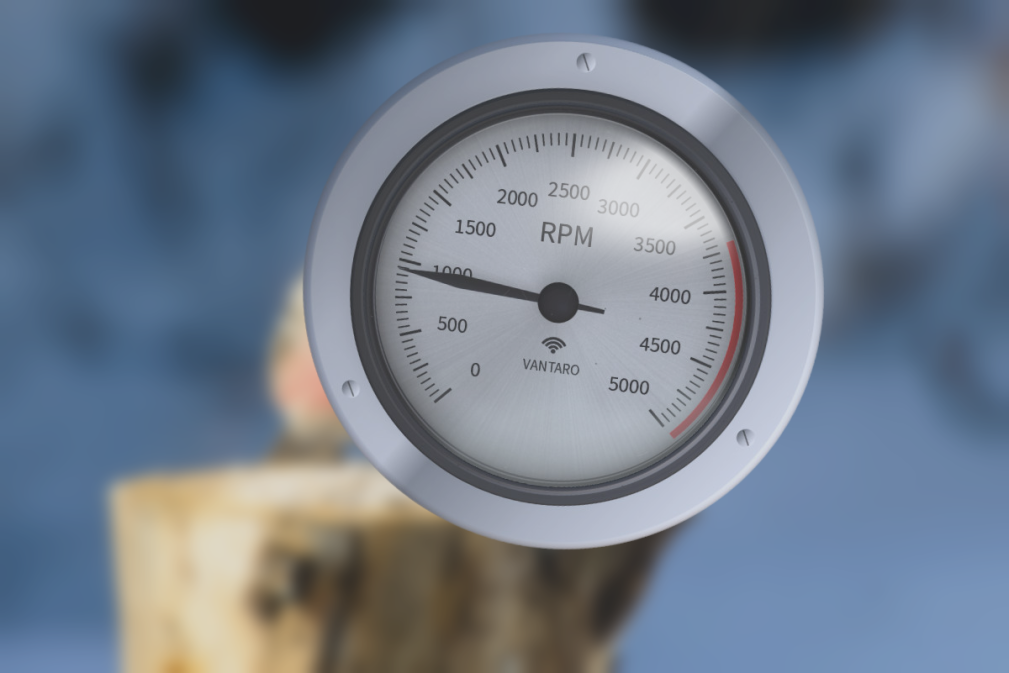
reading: **950** rpm
